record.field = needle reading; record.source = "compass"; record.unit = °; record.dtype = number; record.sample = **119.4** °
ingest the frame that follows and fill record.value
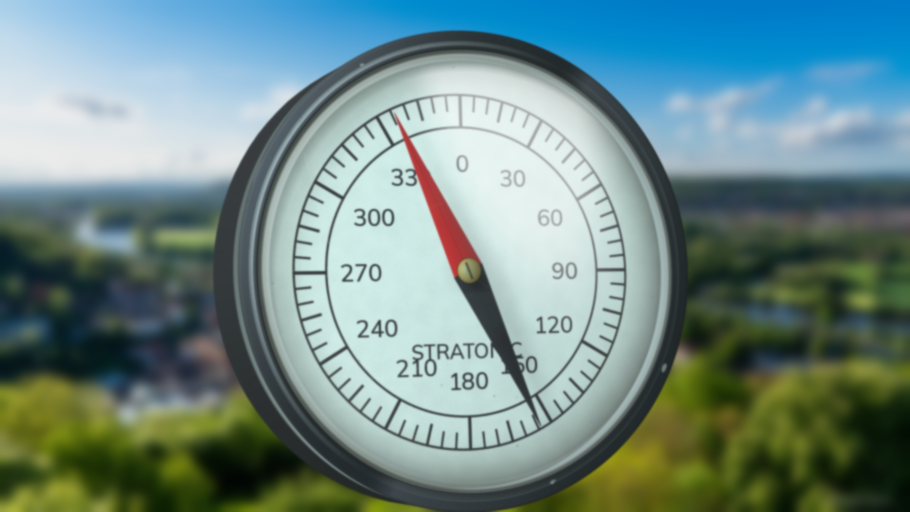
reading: **335** °
